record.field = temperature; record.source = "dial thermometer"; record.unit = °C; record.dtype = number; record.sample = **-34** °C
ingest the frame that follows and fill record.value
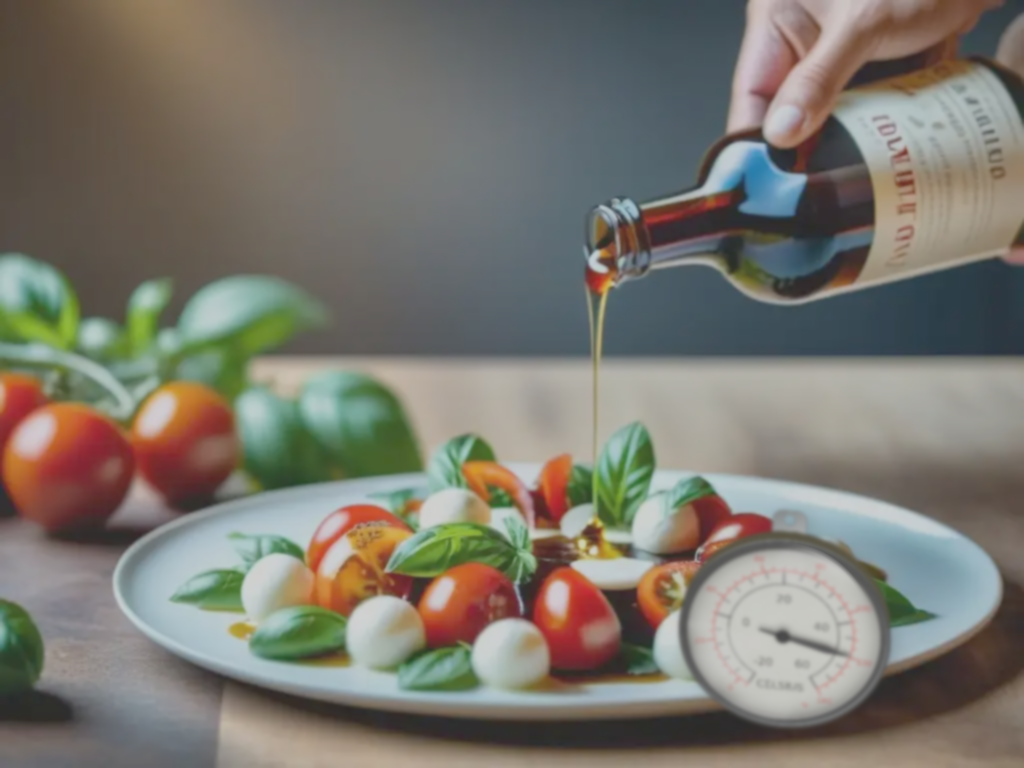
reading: **48** °C
